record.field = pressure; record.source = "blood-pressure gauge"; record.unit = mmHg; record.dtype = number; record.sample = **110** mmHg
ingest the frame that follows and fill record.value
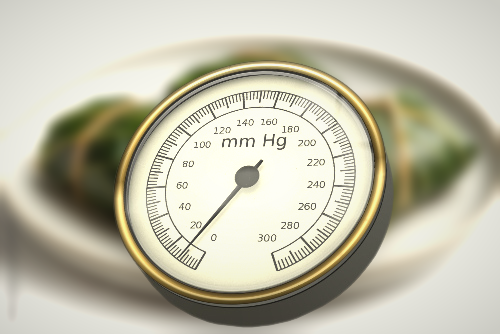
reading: **10** mmHg
